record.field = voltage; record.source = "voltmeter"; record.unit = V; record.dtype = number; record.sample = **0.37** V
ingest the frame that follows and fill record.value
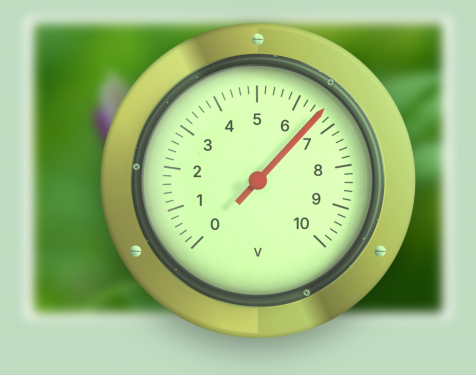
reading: **6.6** V
